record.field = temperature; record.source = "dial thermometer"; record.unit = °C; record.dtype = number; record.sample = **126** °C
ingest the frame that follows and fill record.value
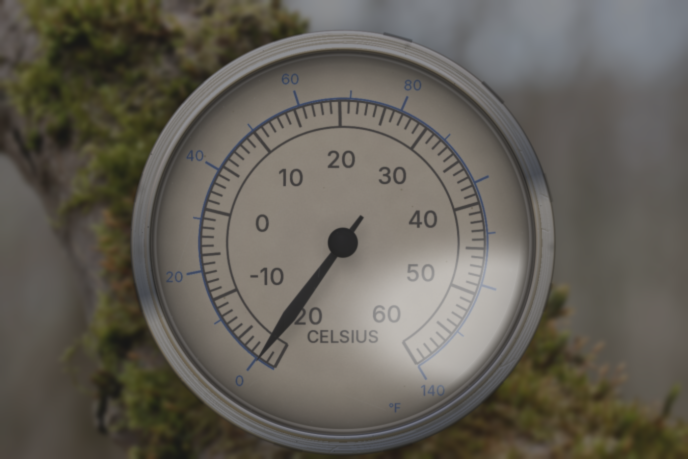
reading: **-18** °C
